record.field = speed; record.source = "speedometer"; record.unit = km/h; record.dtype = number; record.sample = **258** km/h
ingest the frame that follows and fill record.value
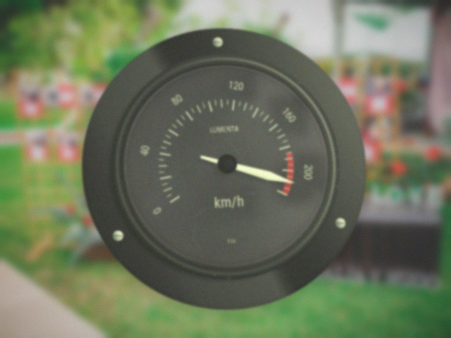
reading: **210** km/h
